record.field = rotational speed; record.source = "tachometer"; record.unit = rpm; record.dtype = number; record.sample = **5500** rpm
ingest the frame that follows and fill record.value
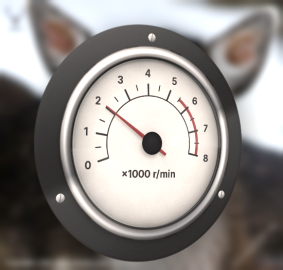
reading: **2000** rpm
